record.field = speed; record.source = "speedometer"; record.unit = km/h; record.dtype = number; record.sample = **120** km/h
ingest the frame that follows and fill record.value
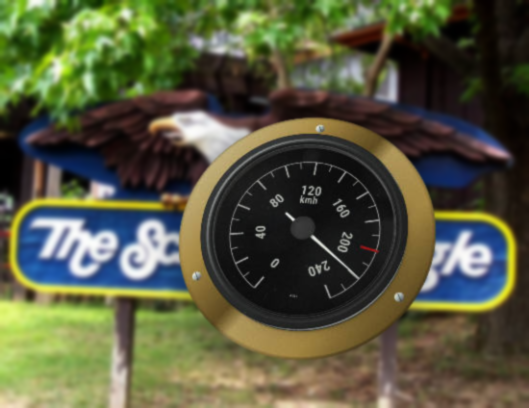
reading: **220** km/h
